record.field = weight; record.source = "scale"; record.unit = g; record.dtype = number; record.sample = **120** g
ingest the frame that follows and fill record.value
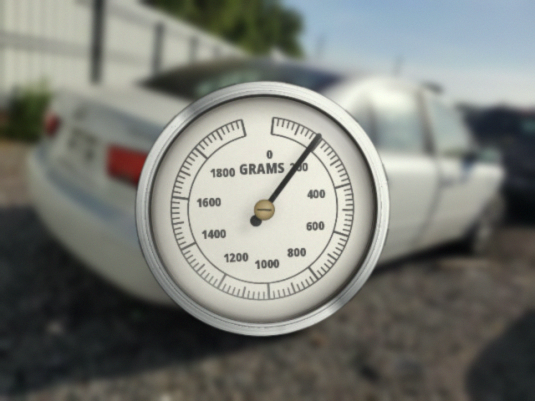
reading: **180** g
